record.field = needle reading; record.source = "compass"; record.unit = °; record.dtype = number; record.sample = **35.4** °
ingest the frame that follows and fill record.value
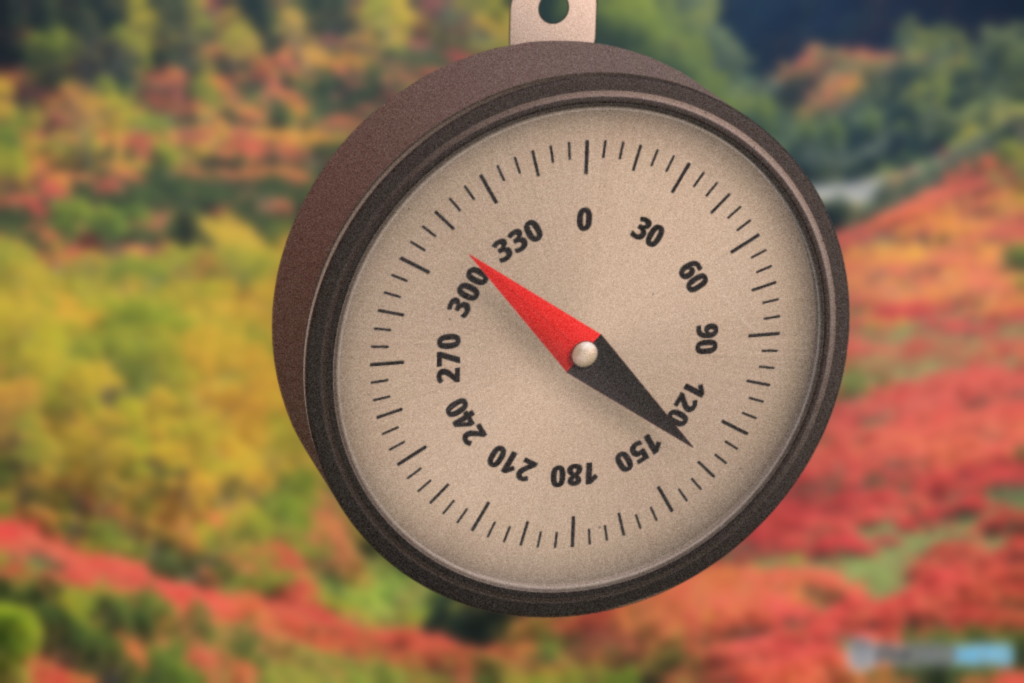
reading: **312.5** °
